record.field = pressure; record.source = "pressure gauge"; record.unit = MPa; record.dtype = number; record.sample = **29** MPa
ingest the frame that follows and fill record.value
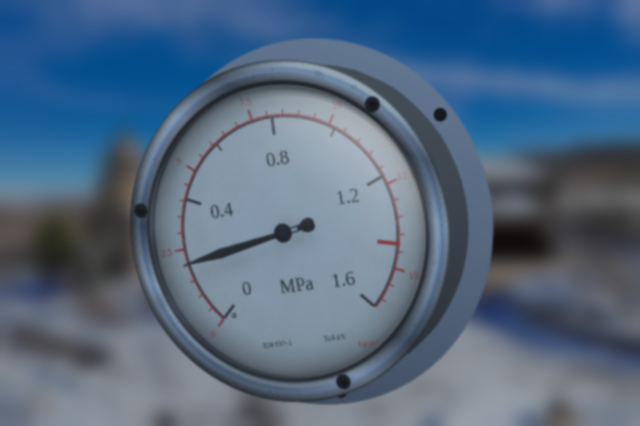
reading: **0.2** MPa
